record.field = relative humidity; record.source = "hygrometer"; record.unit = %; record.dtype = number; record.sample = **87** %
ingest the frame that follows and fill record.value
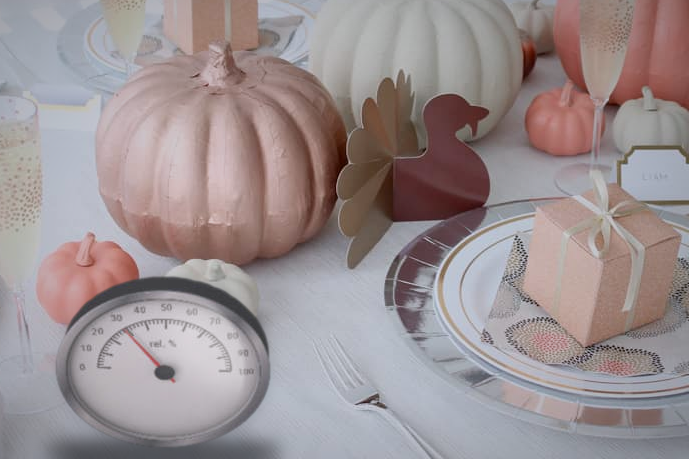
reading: **30** %
